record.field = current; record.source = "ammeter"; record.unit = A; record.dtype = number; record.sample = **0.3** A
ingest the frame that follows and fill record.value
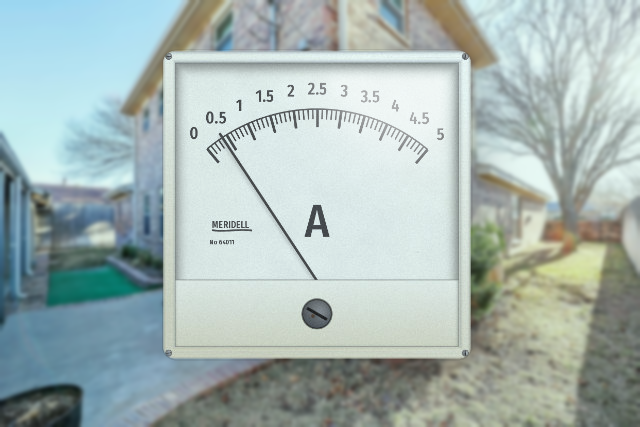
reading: **0.4** A
